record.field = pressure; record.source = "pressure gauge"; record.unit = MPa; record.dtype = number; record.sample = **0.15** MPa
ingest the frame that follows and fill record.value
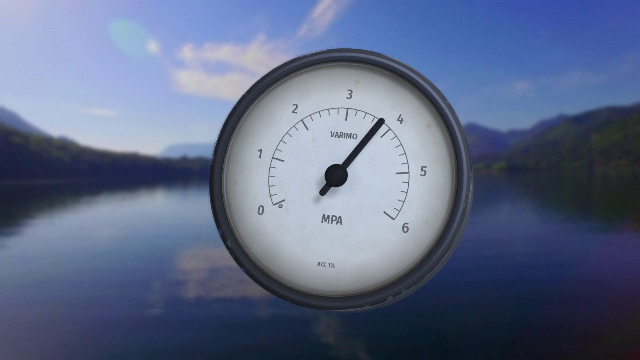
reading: **3.8** MPa
